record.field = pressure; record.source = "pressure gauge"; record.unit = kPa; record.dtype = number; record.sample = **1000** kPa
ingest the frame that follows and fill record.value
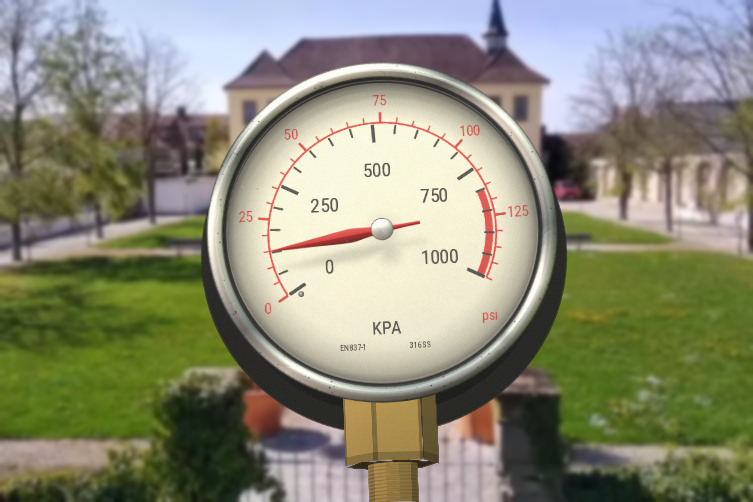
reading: **100** kPa
